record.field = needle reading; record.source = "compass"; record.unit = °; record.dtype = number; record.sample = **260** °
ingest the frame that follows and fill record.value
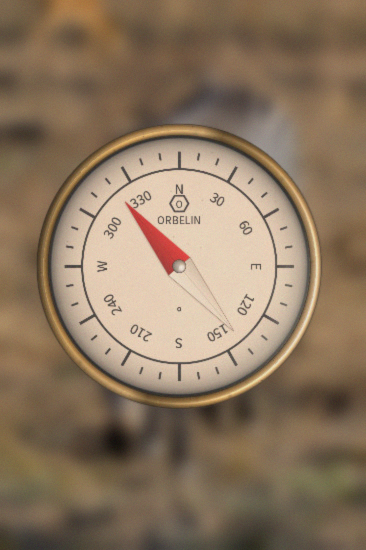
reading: **320** °
